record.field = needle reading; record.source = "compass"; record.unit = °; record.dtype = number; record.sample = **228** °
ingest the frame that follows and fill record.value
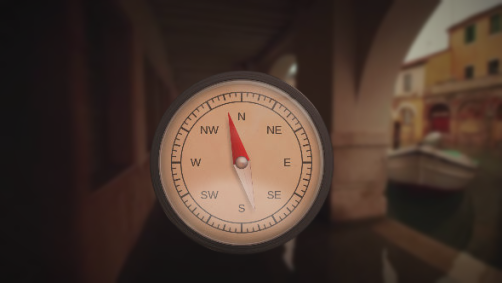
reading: **345** °
